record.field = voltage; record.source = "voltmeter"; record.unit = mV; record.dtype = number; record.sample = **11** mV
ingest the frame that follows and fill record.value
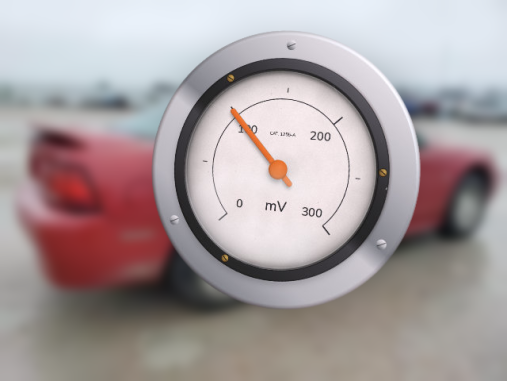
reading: **100** mV
